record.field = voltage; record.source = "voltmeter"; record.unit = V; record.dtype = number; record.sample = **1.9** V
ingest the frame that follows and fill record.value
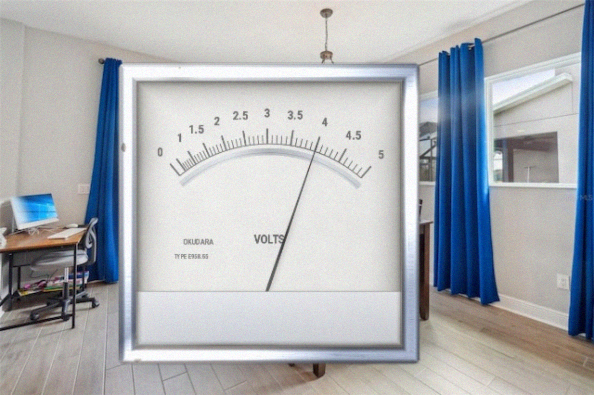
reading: **4** V
